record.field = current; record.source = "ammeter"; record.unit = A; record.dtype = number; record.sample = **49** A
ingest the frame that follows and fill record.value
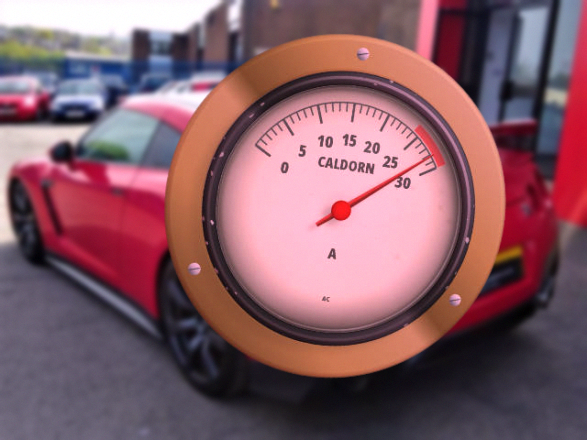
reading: **28** A
